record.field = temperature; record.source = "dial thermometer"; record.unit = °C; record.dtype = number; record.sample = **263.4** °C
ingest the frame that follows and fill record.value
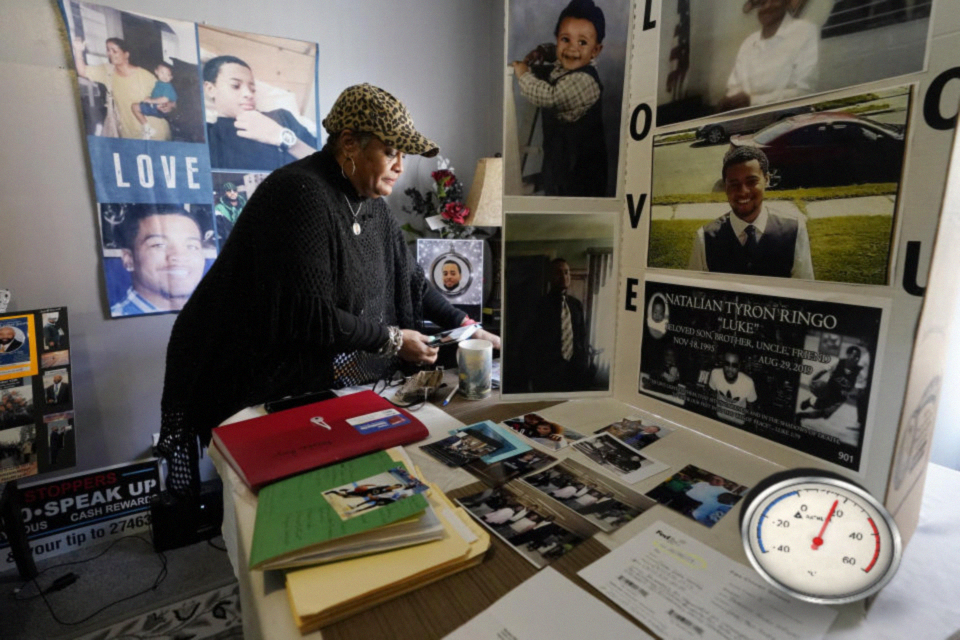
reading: **16** °C
